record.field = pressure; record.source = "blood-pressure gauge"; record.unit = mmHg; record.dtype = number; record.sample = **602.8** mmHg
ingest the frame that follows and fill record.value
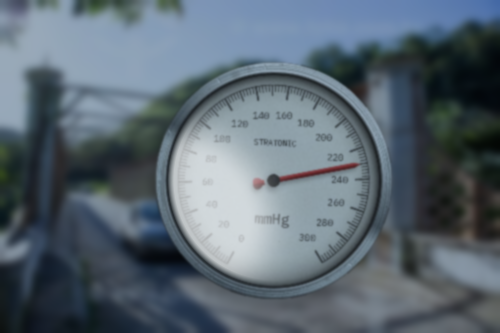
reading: **230** mmHg
